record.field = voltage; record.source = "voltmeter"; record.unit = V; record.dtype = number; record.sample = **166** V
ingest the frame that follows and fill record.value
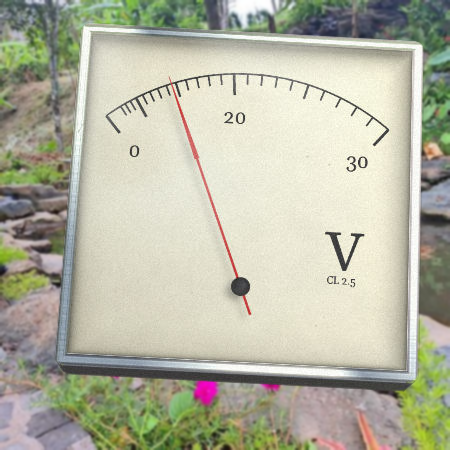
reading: **14.5** V
